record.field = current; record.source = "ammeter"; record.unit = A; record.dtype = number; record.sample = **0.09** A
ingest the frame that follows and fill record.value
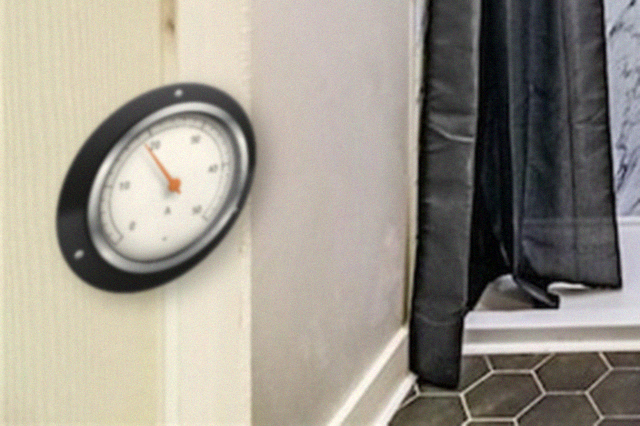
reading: **18** A
